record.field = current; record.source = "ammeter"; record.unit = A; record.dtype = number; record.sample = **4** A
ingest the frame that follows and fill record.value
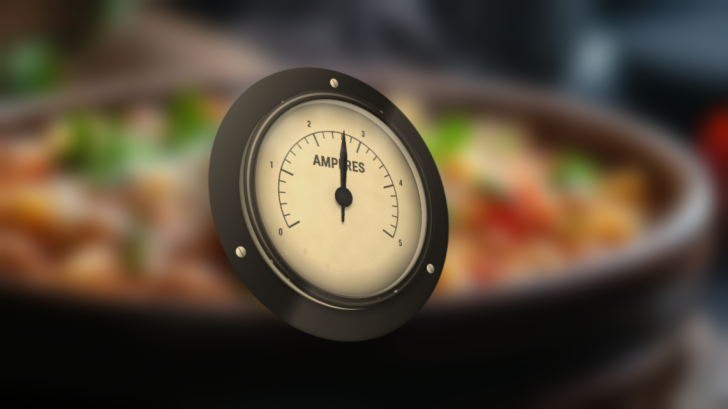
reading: **2.6** A
